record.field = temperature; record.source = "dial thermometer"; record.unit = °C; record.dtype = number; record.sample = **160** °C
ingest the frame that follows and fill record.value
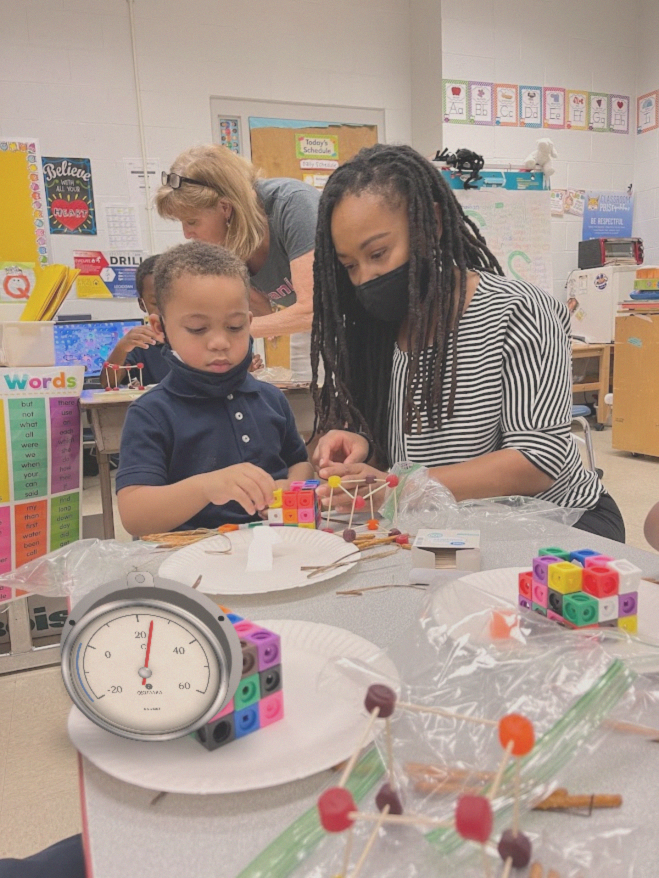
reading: **25** °C
